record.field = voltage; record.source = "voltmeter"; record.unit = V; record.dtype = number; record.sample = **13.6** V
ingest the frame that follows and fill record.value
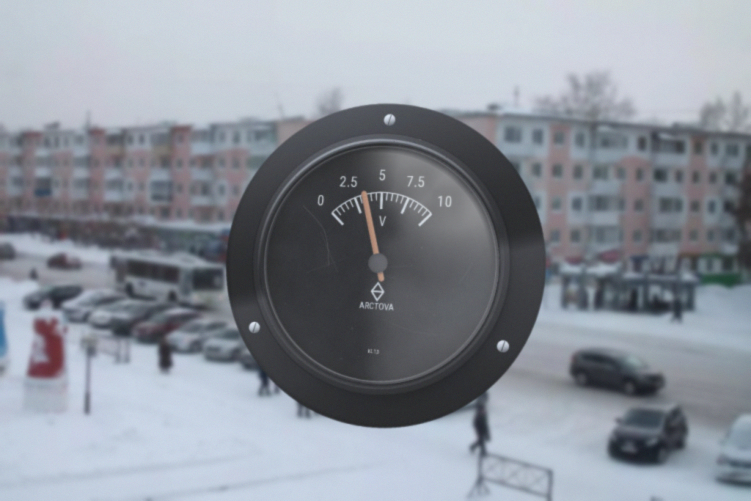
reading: **3.5** V
